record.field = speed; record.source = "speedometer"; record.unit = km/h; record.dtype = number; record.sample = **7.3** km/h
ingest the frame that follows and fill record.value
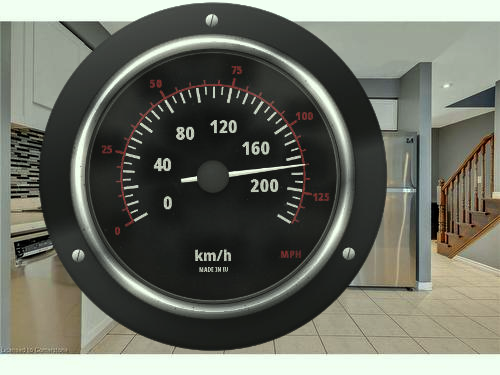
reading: **185** km/h
